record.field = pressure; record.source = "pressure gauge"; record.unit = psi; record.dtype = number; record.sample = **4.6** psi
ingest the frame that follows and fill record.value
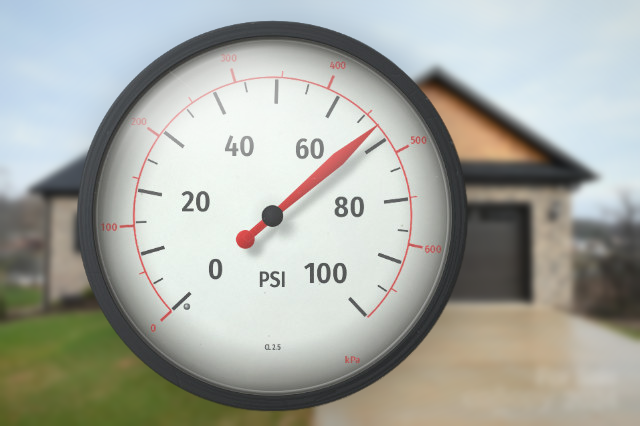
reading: **67.5** psi
